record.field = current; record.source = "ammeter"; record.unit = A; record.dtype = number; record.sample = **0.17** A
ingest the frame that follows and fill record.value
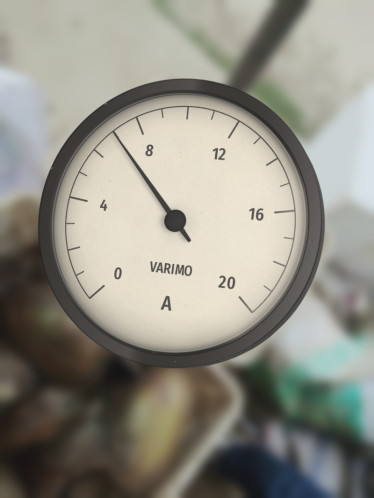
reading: **7** A
